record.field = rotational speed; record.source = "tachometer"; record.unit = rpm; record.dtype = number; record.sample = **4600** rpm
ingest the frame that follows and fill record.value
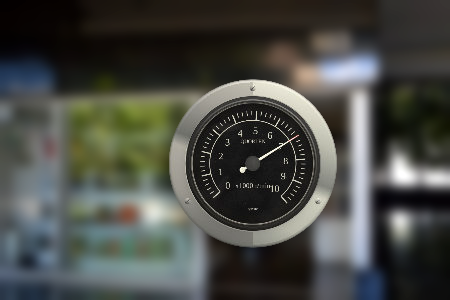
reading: **7000** rpm
